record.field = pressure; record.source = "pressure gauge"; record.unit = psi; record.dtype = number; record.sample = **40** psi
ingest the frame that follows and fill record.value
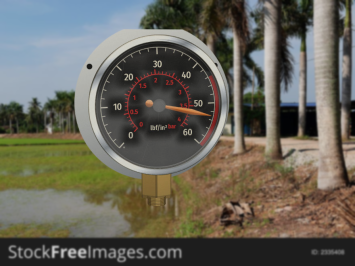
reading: **53** psi
